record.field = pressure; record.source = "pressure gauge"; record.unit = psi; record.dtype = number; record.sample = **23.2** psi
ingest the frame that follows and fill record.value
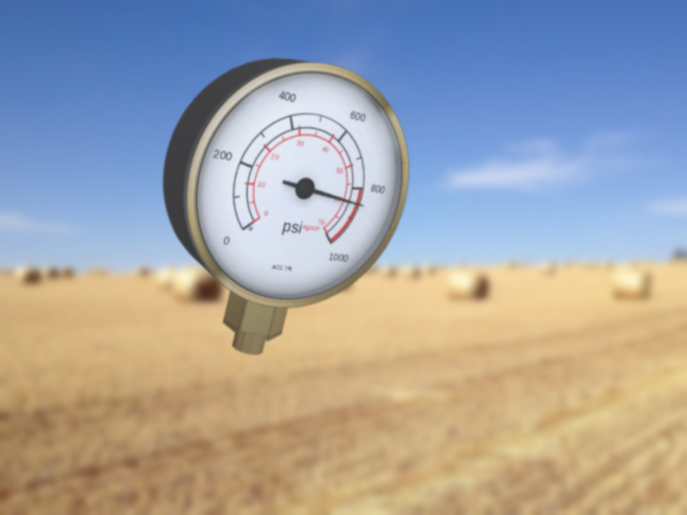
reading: **850** psi
